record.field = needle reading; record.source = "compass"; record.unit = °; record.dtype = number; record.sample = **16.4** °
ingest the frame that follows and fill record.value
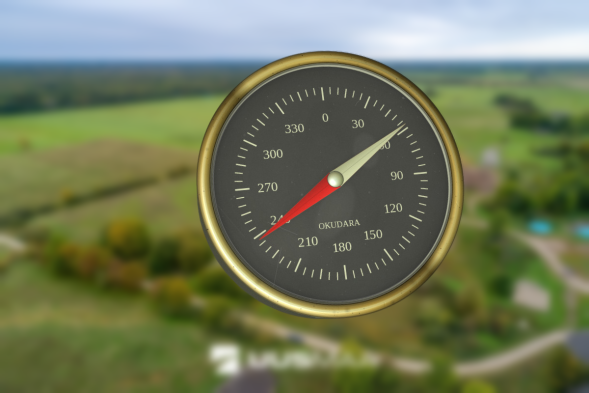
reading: **237.5** °
